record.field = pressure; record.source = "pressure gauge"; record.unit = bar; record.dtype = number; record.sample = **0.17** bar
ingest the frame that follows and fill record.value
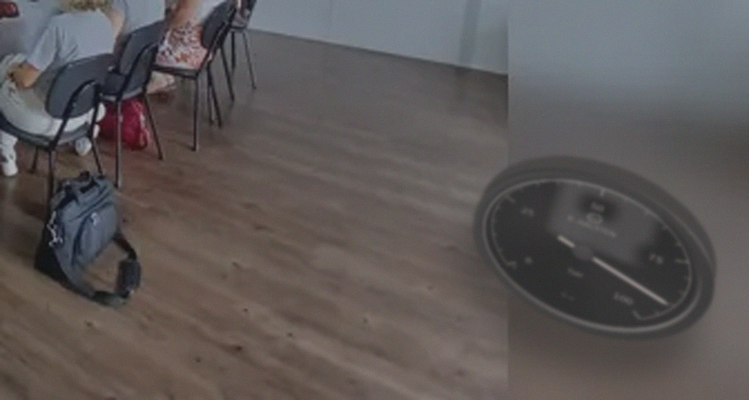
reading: **90** bar
